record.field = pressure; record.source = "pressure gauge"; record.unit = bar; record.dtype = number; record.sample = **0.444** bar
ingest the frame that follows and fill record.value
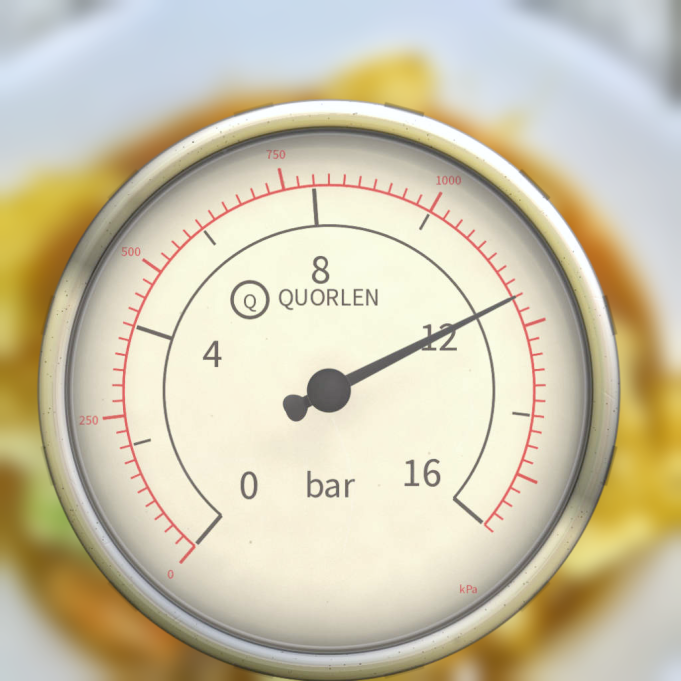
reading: **12** bar
